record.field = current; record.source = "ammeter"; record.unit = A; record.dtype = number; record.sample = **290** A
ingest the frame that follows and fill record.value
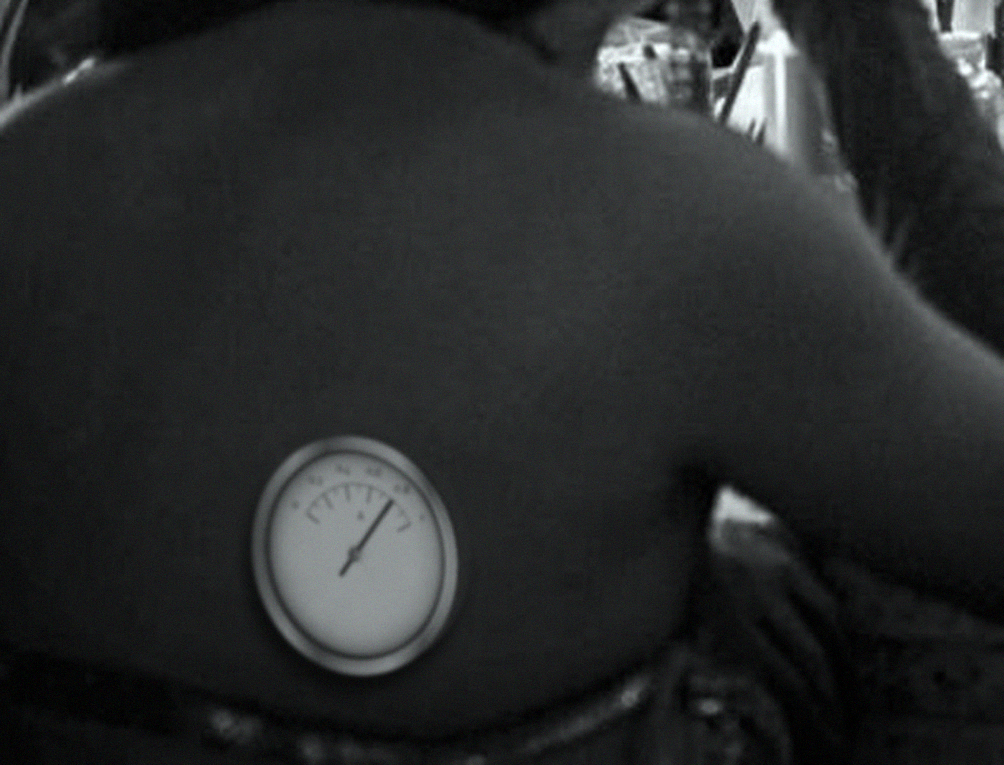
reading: **0.8** A
